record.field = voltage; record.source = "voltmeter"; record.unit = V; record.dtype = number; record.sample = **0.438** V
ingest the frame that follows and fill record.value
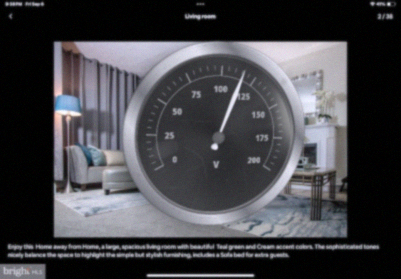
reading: **115** V
